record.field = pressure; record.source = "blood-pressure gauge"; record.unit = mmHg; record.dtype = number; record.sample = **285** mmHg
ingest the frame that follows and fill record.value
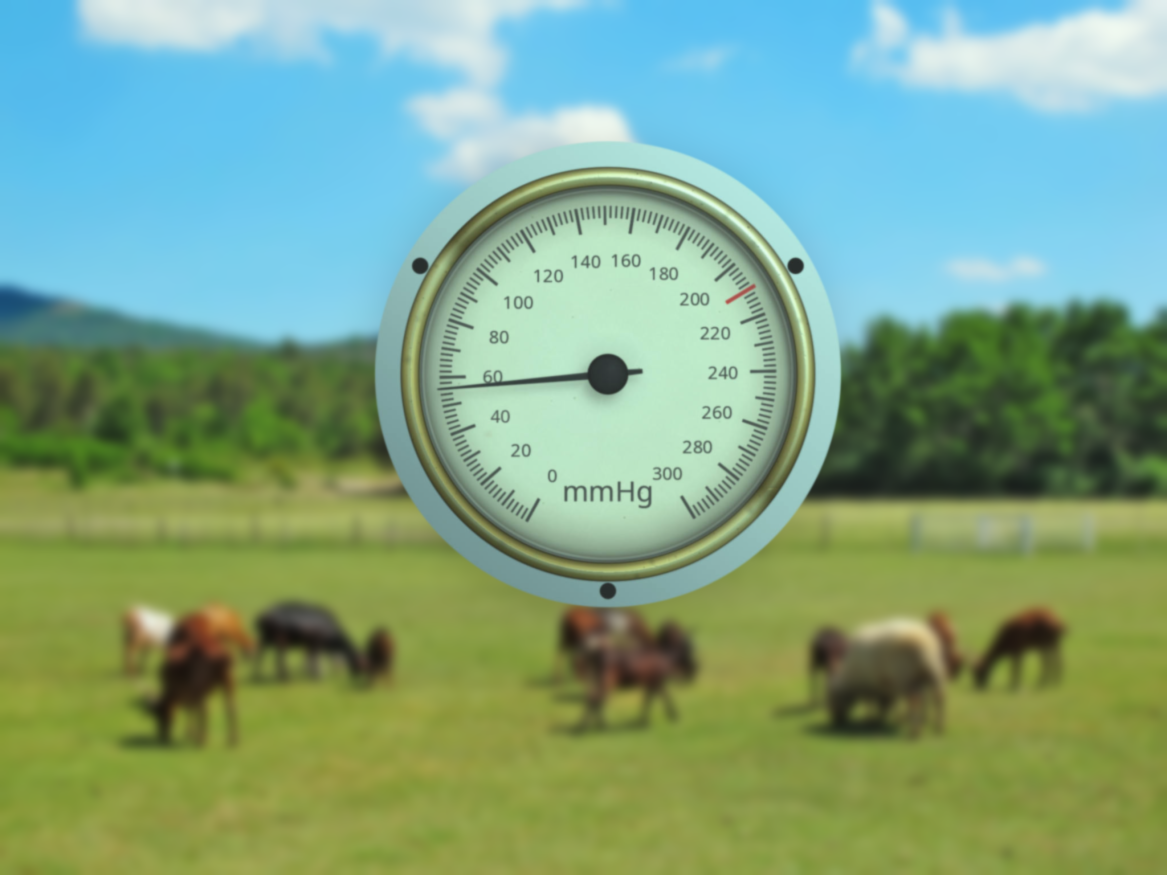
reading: **56** mmHg
